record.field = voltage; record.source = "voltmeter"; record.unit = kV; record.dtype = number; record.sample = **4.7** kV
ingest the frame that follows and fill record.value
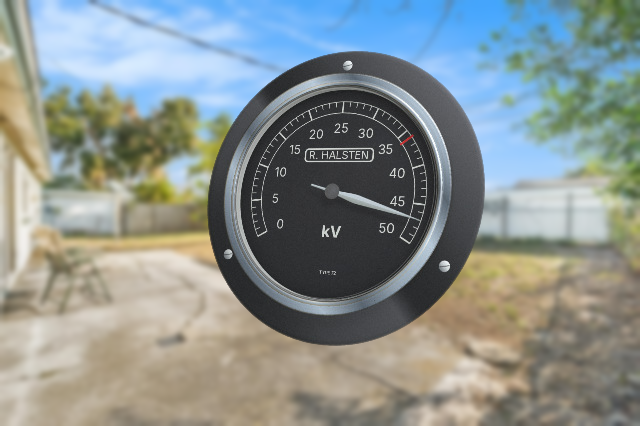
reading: **47** kV
